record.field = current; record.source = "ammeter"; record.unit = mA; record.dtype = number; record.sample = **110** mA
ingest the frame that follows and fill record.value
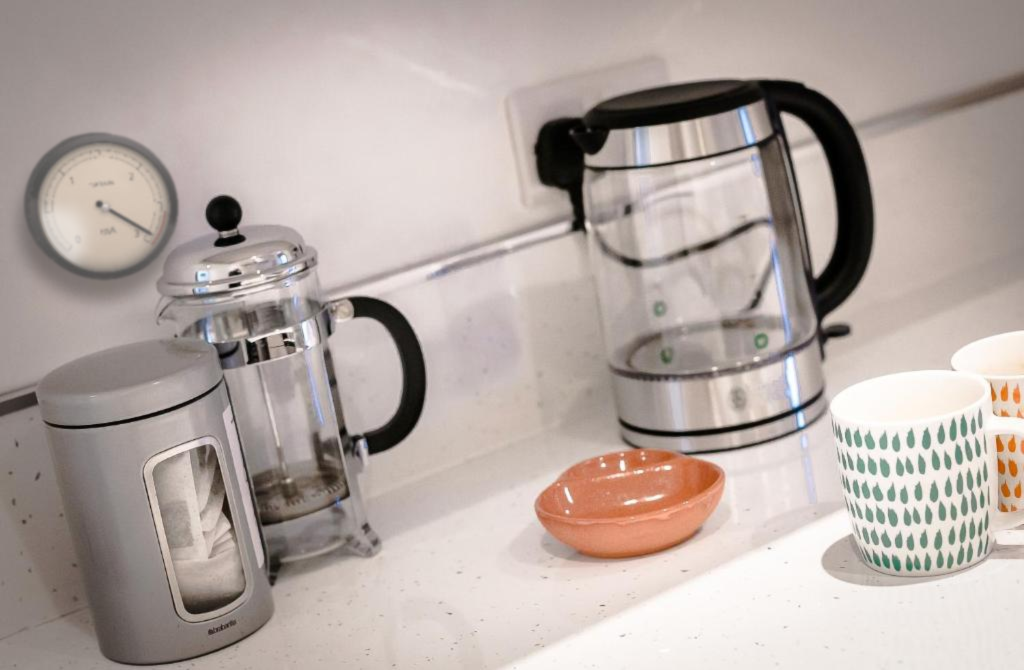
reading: **2.9** mA
